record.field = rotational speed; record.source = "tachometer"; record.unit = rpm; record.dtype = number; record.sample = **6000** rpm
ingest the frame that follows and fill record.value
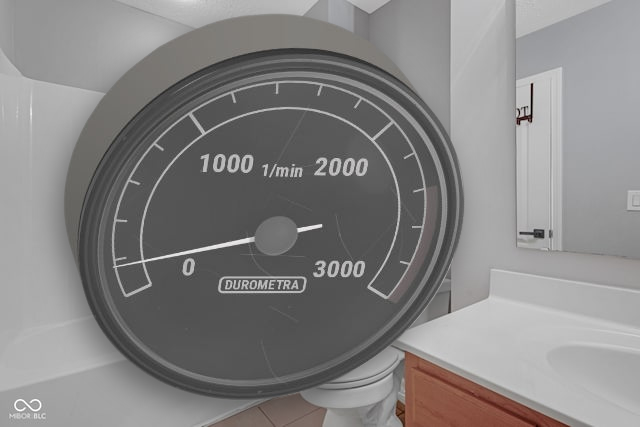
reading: **200** rpm
